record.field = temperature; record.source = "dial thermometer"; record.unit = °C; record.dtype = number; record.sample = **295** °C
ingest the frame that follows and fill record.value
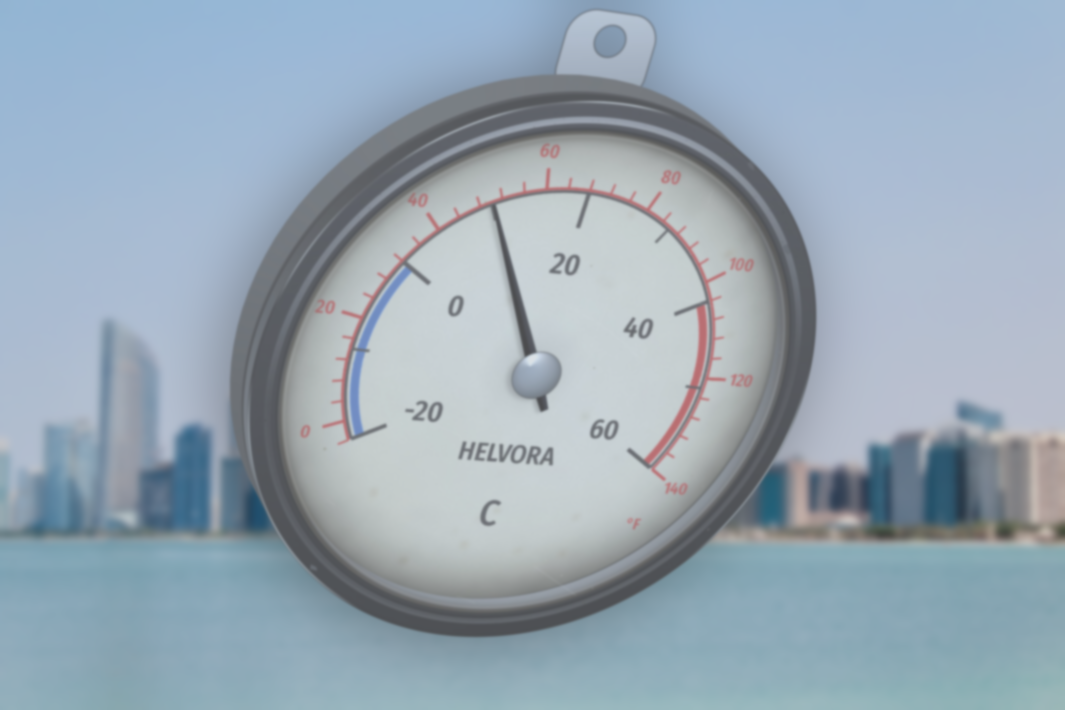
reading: **10** °C
